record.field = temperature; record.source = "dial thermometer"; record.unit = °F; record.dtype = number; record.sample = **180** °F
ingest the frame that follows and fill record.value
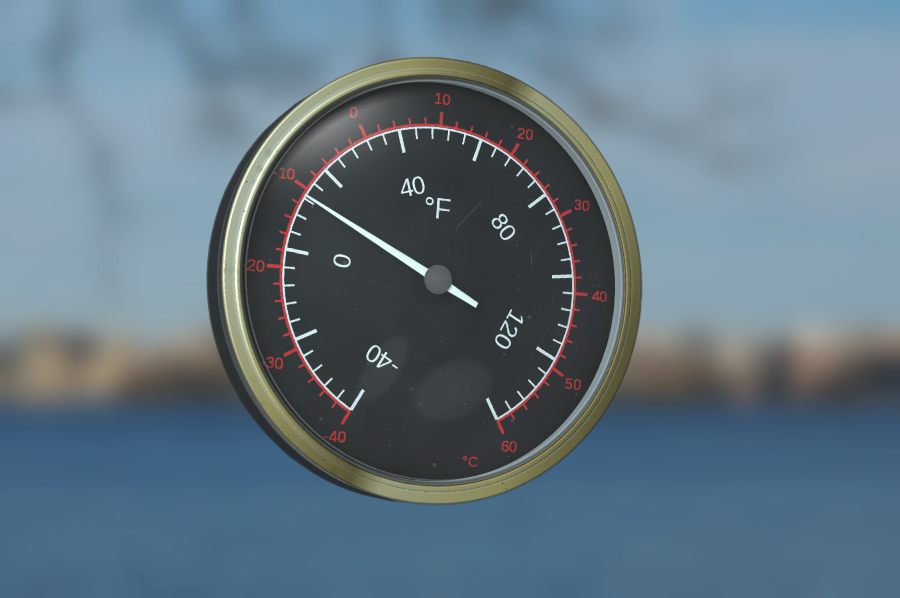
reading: **12** °F
